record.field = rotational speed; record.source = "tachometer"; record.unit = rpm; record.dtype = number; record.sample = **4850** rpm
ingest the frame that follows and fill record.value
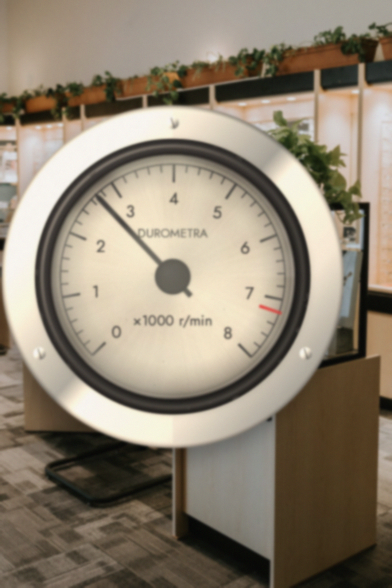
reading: **2700** rpm
